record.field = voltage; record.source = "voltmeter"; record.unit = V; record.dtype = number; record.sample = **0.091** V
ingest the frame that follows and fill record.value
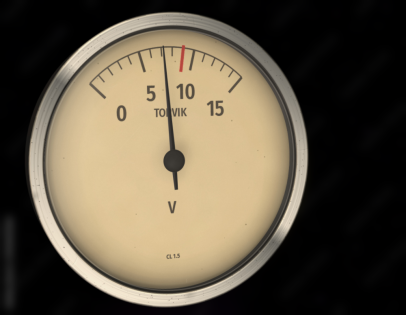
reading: **7** V
